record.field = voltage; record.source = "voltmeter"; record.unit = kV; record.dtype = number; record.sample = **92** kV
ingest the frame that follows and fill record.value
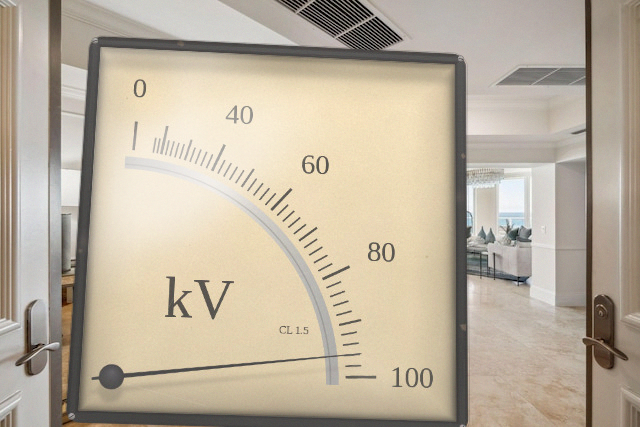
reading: **96** kV
